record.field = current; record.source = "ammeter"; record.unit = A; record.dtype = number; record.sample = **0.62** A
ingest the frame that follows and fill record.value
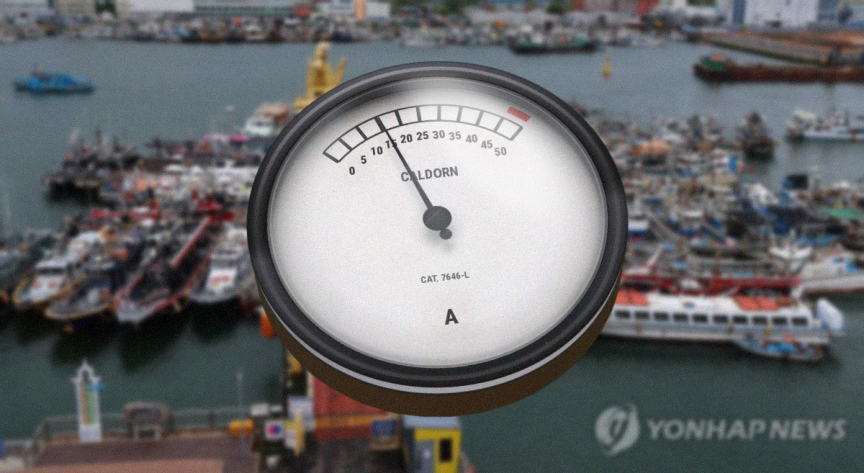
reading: **15** A
